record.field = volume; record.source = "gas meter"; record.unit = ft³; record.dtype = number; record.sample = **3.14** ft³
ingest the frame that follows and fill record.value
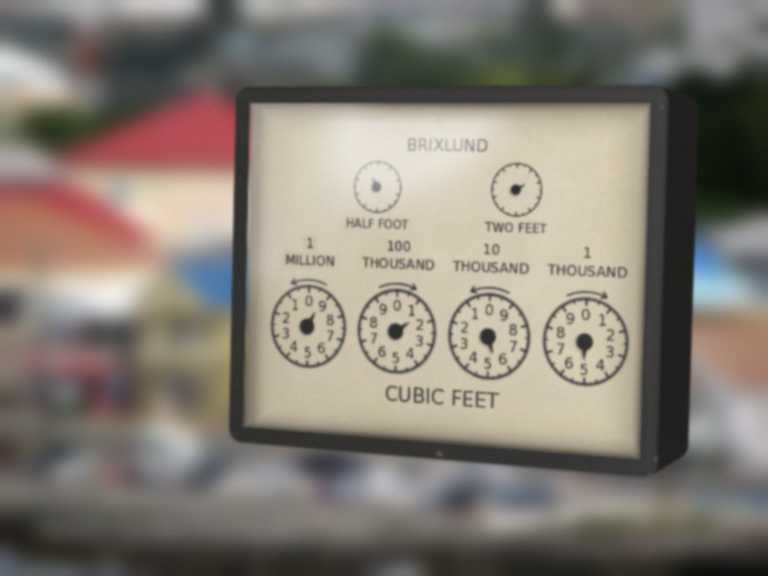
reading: **915500** ft³
